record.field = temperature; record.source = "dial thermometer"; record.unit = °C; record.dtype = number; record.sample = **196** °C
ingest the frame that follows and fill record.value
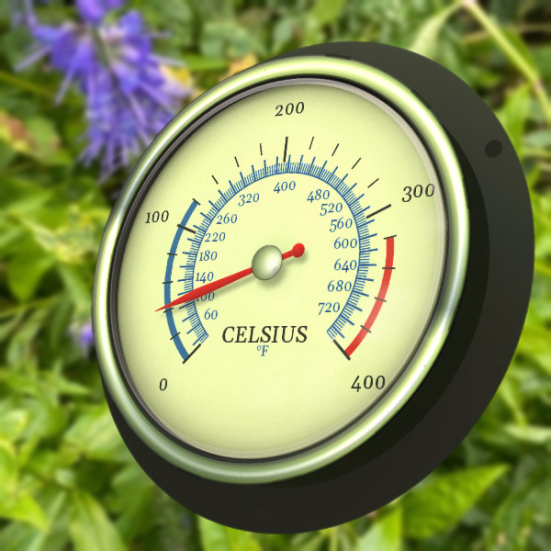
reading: **40** °C
